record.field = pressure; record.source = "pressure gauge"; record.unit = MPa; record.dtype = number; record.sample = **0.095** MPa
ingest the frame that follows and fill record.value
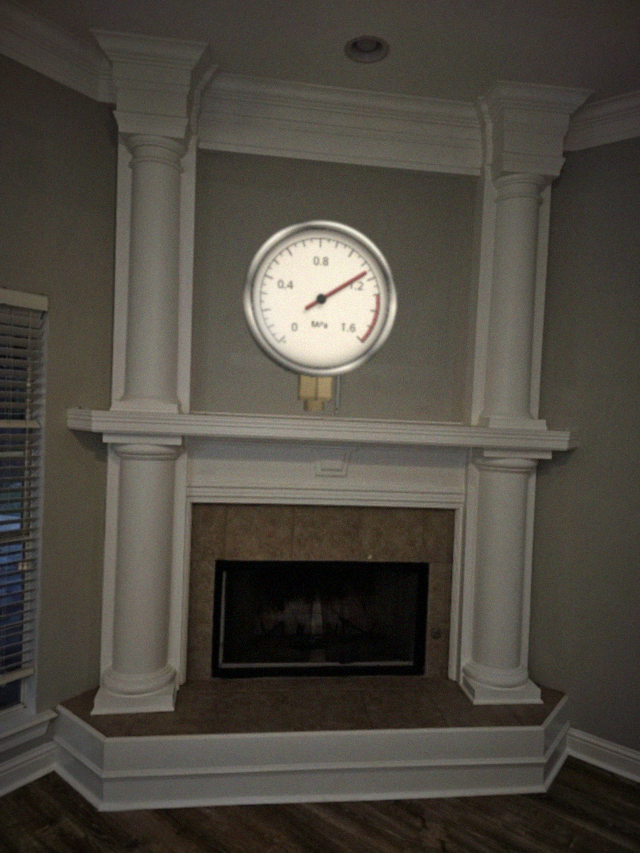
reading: **1.15** MPa
